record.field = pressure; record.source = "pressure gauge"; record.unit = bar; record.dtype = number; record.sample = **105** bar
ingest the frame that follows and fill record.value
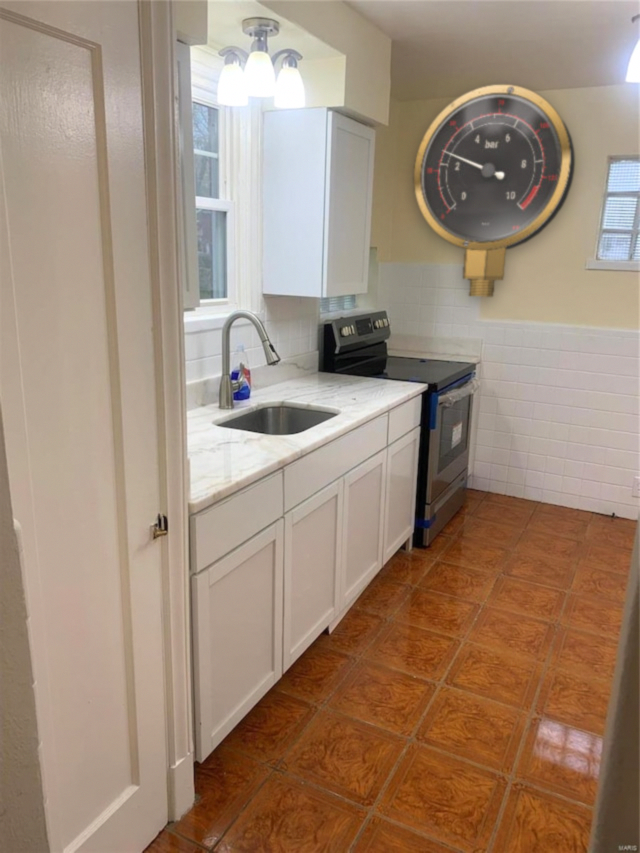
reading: **2.5** bar
